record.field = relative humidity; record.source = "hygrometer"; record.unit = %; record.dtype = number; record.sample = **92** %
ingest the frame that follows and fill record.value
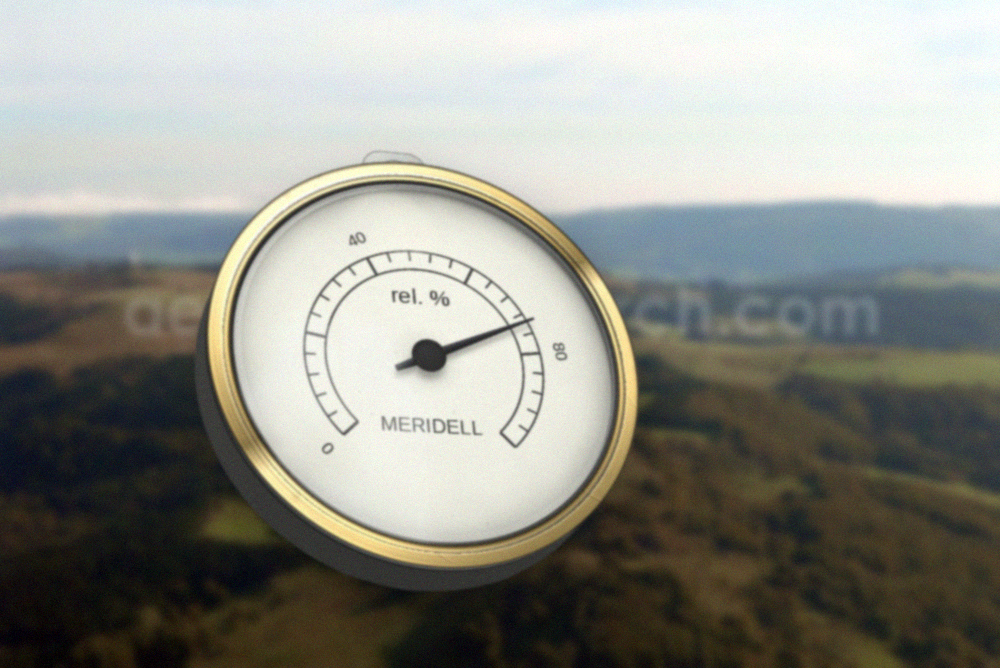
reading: **74** %
